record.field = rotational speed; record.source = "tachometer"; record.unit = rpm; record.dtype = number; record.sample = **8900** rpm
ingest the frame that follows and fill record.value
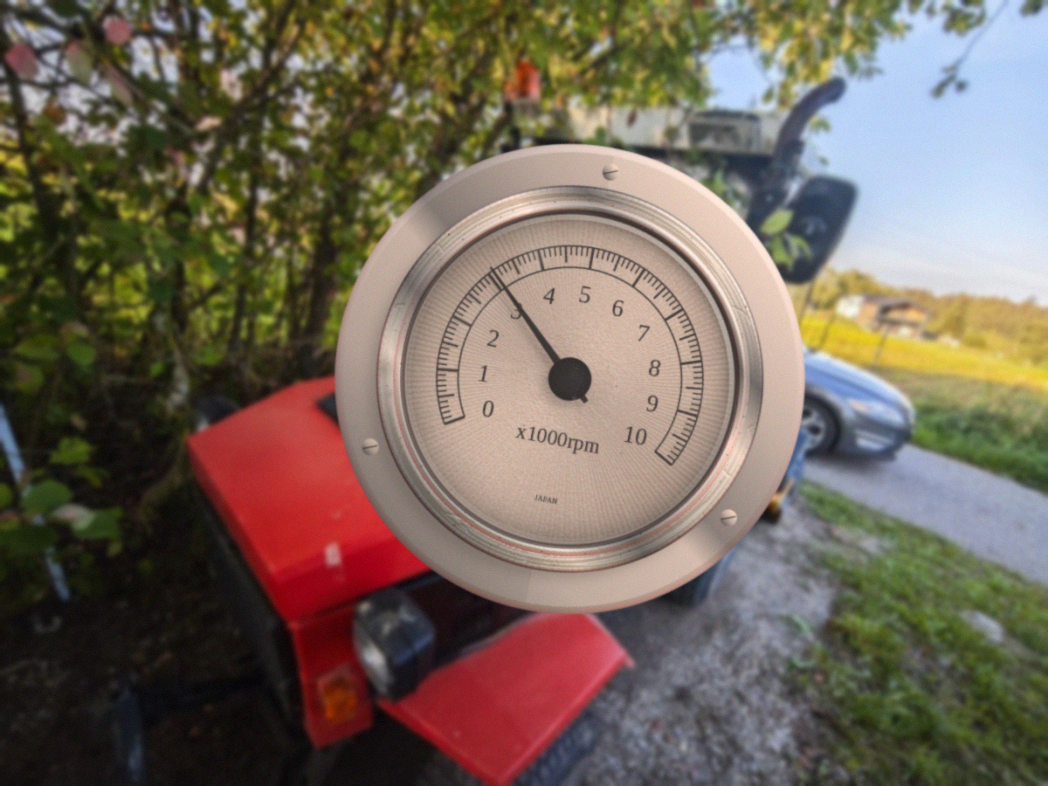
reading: **3100** rpm
